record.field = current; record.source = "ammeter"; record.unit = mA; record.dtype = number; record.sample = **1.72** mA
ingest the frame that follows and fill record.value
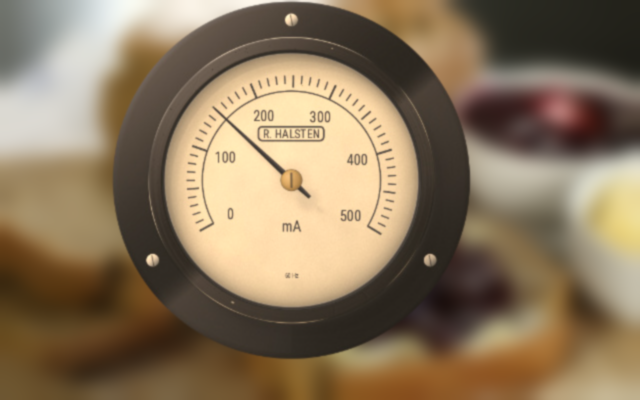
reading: **150** mA
